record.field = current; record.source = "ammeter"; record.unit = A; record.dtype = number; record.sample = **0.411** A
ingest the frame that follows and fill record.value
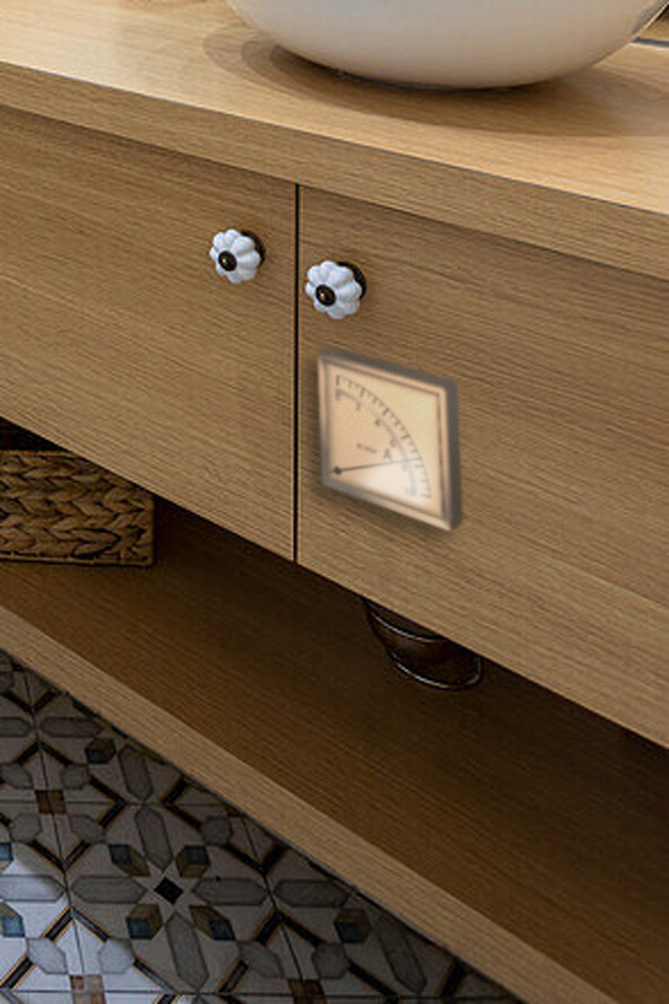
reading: **7.5** A
